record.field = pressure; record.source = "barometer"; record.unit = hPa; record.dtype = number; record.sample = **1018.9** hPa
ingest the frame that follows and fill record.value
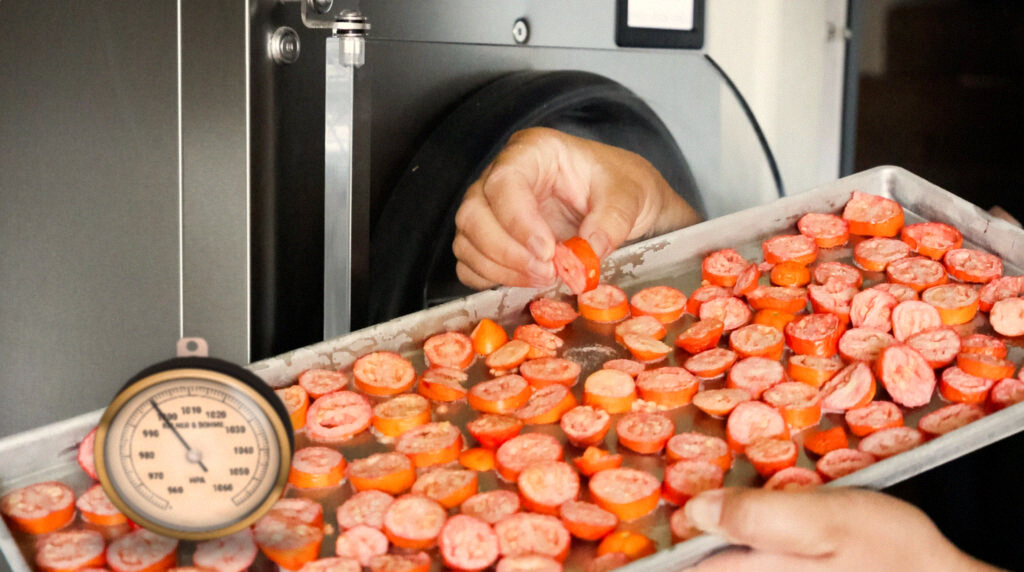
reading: **1000** hPa
